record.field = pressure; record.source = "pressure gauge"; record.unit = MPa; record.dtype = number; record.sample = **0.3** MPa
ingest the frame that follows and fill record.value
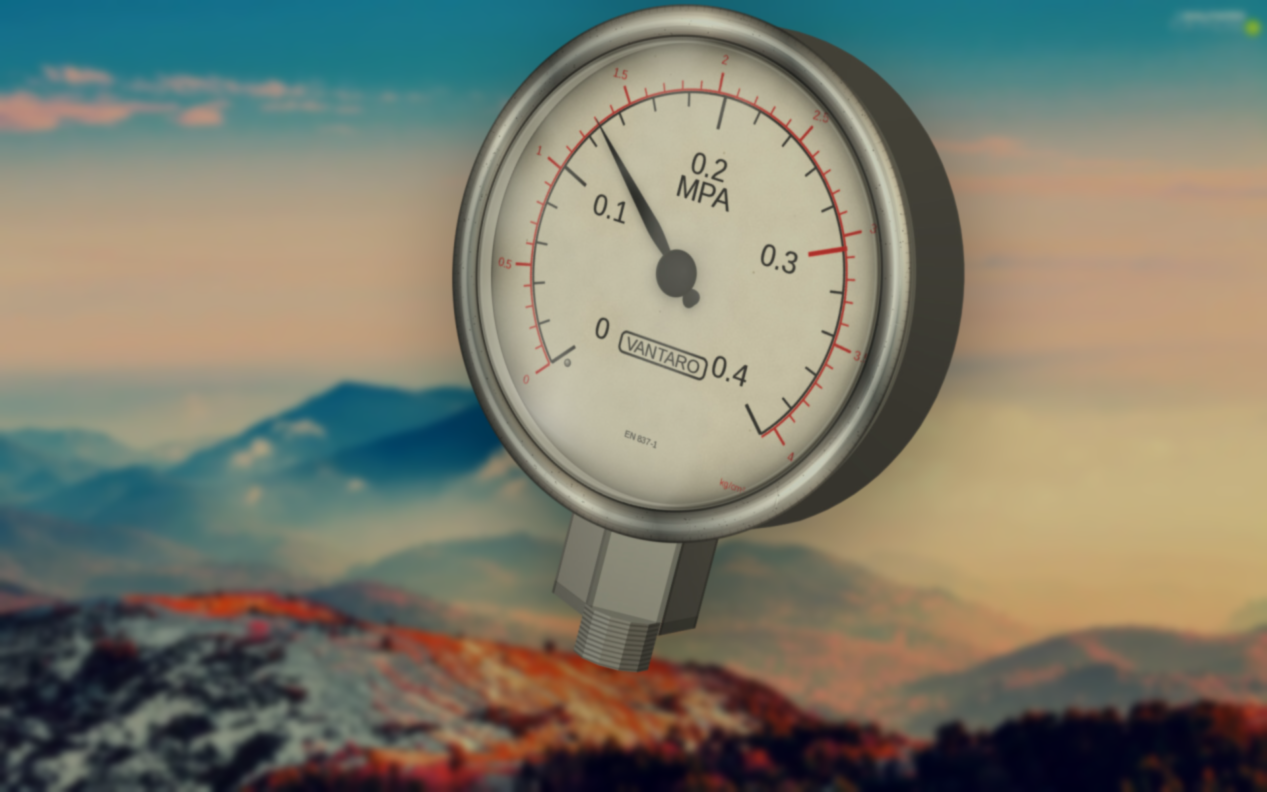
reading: **0.13** MPa
